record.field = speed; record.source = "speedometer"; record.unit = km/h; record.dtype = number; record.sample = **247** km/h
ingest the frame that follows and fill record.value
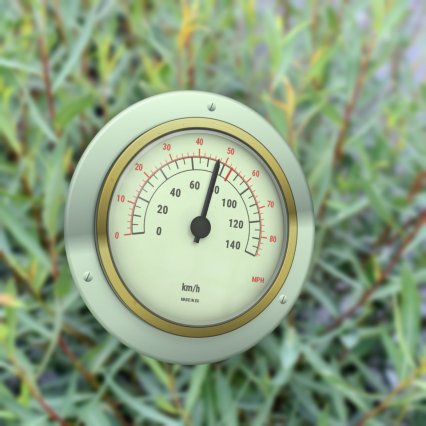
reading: **75** km/h
